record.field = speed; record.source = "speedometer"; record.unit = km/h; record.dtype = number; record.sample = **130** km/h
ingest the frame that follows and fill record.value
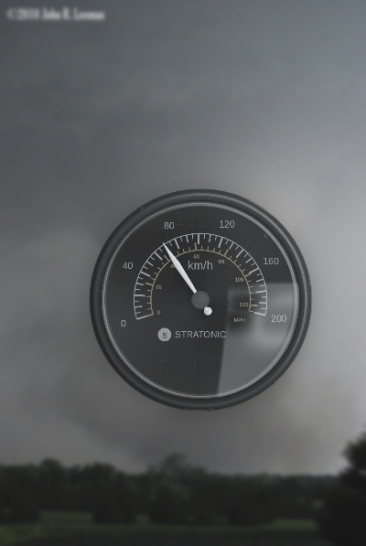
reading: **70** km/h
